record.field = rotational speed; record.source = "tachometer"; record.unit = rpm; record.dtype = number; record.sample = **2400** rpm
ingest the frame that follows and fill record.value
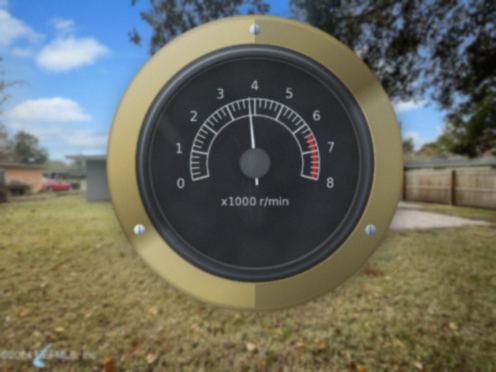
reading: **3800** rpm
